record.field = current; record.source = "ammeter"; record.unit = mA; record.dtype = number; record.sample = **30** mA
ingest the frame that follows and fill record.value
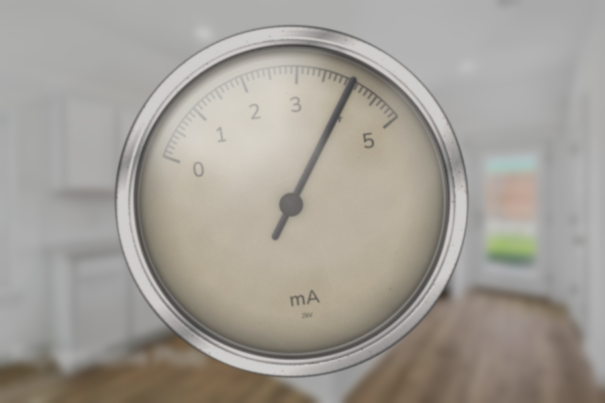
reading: **4** mA
